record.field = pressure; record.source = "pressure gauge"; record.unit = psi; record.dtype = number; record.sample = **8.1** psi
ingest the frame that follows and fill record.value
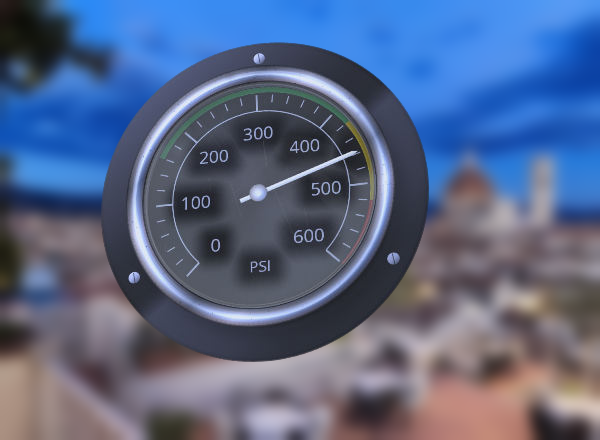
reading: **460** psi
